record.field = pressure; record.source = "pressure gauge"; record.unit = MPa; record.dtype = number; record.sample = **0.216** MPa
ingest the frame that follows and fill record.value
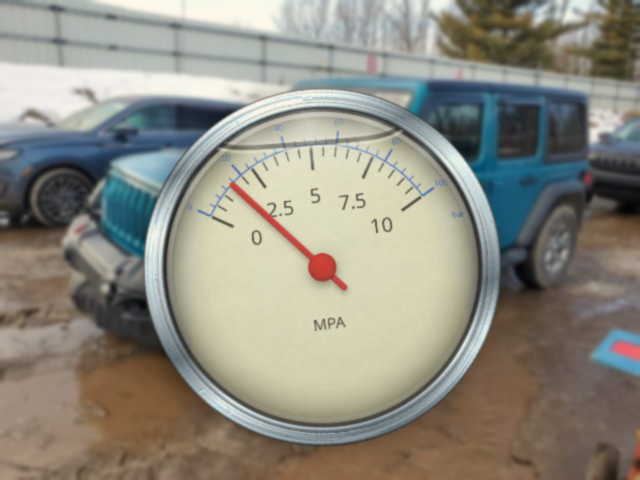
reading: **1.5** MPa
